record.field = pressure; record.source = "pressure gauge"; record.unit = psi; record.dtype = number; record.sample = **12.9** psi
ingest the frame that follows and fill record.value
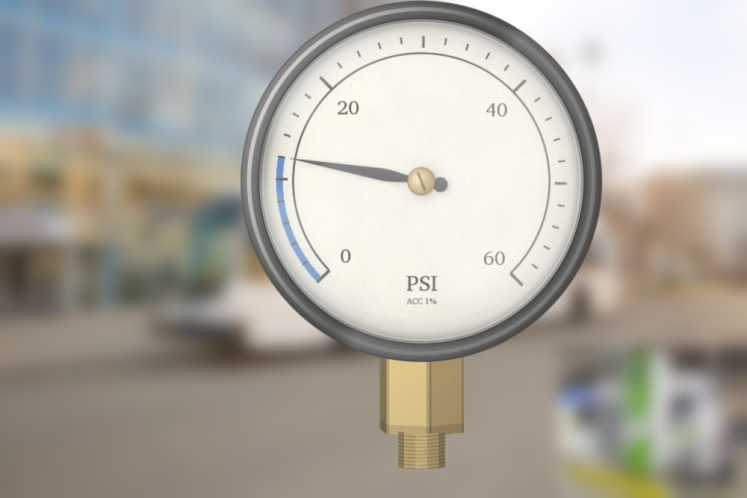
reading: **12** psi
